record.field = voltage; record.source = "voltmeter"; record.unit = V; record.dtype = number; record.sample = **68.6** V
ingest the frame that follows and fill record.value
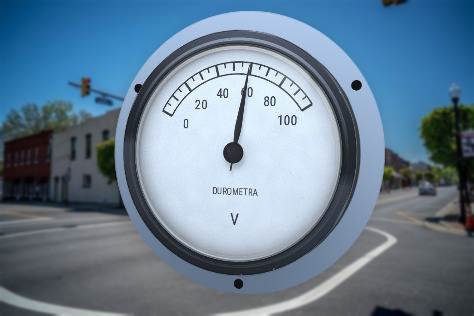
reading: **60** V
